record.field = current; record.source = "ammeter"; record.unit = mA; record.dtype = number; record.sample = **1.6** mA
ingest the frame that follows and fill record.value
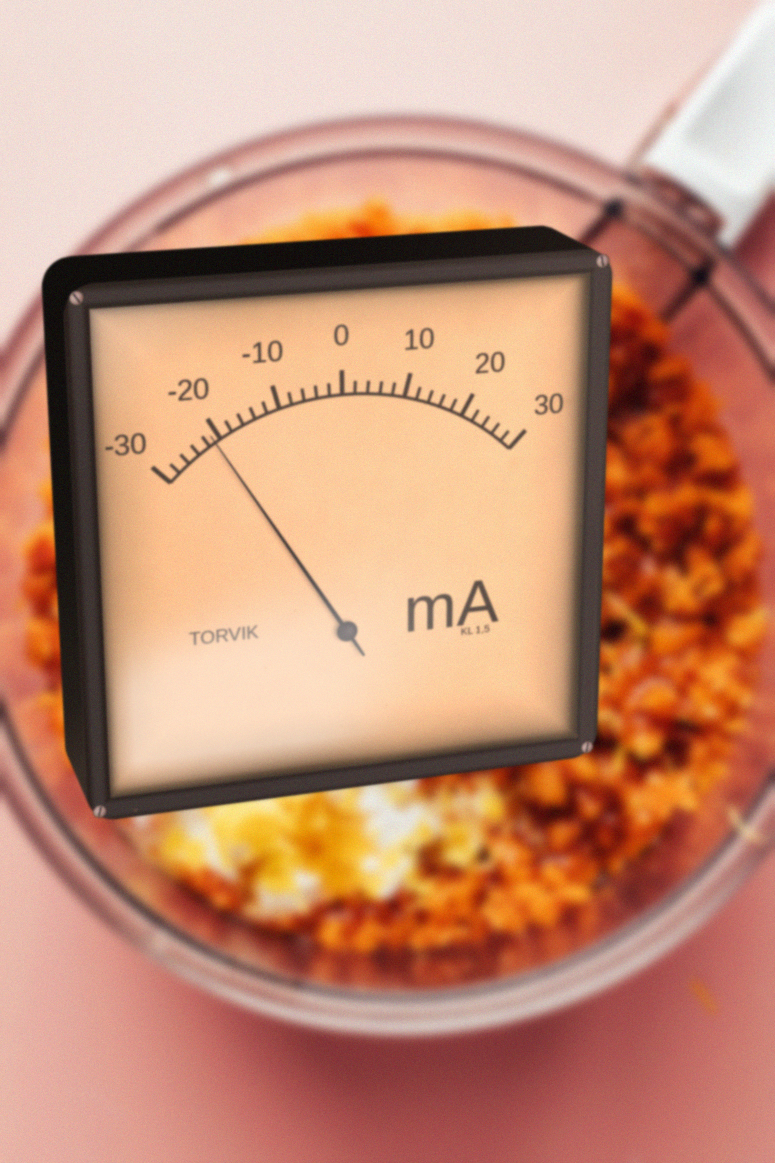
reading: **-21** mA
